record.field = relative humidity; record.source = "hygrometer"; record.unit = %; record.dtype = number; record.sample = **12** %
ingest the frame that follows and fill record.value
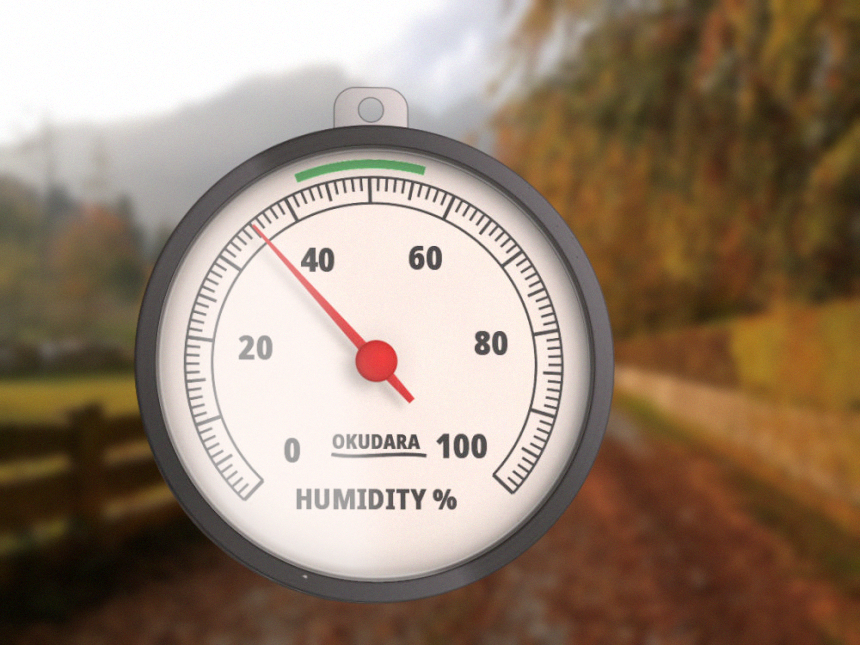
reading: **35** %
